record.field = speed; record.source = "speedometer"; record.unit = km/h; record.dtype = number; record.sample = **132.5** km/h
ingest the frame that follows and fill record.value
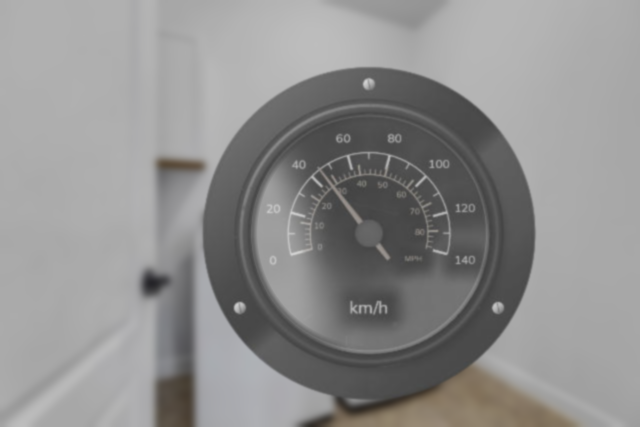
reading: **45** km/h
